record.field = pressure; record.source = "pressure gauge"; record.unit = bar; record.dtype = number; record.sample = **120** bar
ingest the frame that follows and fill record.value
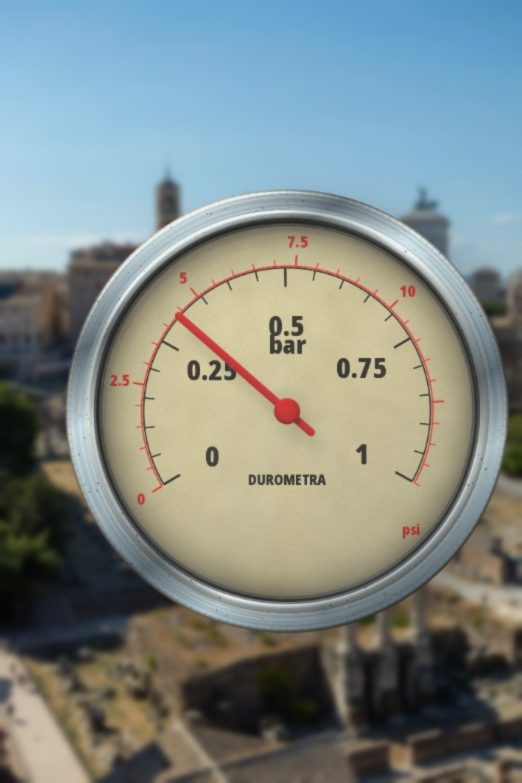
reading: **0.3** bar
